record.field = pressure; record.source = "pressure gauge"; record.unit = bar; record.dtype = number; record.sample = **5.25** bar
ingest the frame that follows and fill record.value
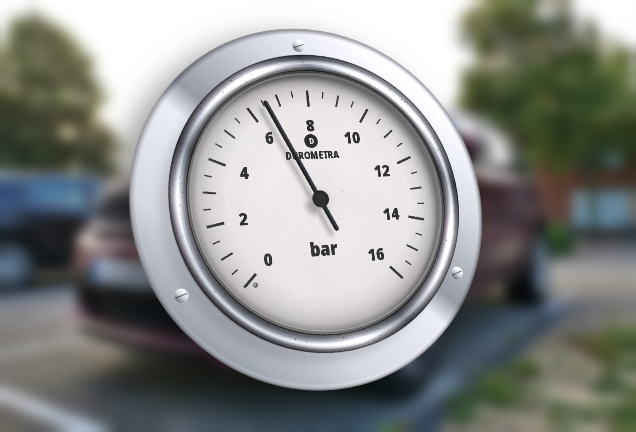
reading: **6.5** bar
